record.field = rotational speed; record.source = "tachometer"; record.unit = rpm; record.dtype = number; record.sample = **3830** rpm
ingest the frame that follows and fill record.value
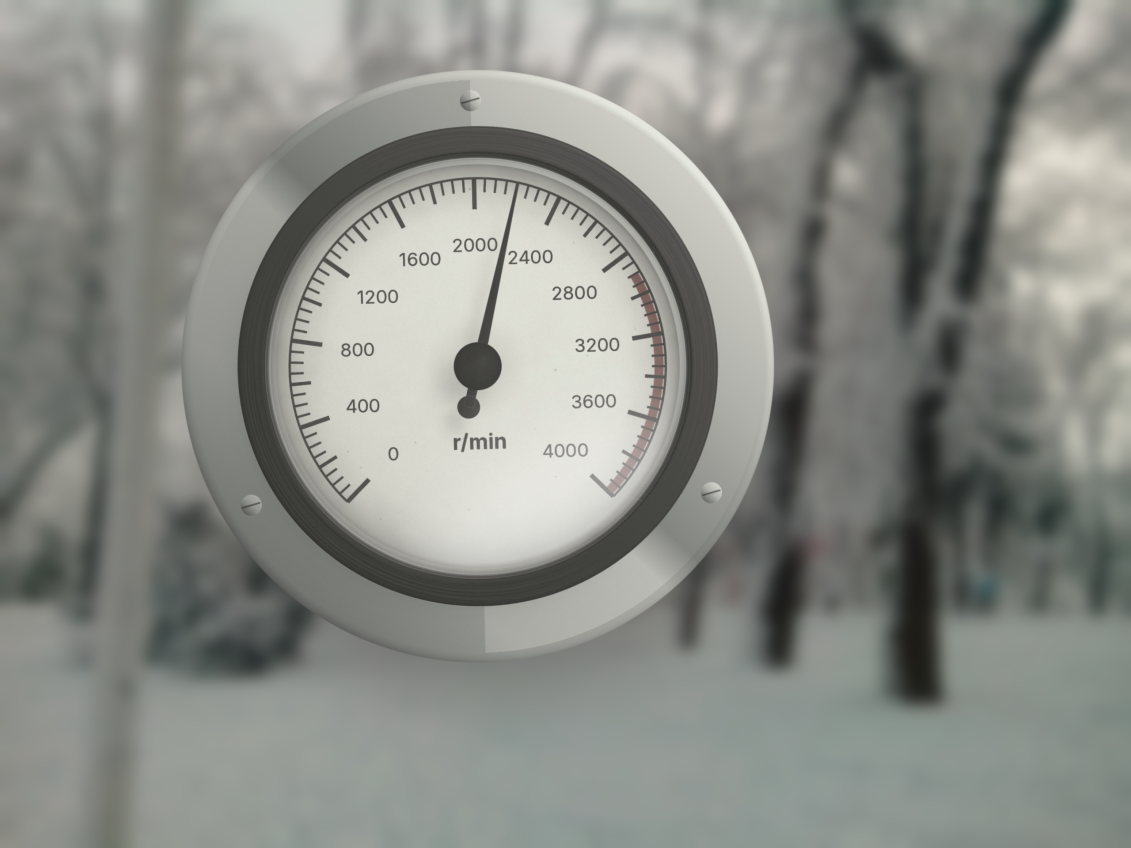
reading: **2200** rpm
